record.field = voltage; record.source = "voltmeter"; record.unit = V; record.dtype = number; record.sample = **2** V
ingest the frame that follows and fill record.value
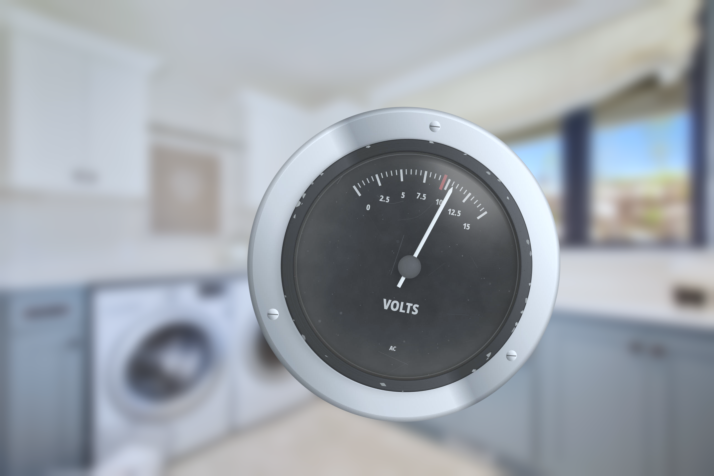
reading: **10.5** V
